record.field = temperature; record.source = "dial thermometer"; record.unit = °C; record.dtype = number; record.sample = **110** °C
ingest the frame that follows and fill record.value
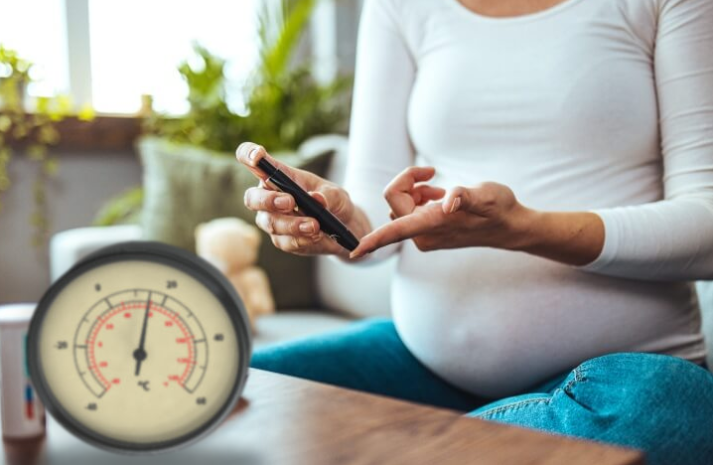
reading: **15** °C
